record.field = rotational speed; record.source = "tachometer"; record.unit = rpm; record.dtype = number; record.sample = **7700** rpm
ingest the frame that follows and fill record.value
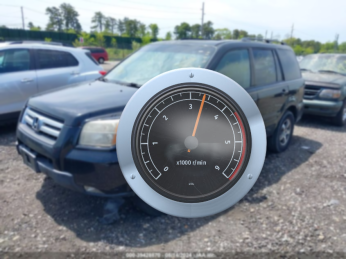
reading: **3375** rpm
